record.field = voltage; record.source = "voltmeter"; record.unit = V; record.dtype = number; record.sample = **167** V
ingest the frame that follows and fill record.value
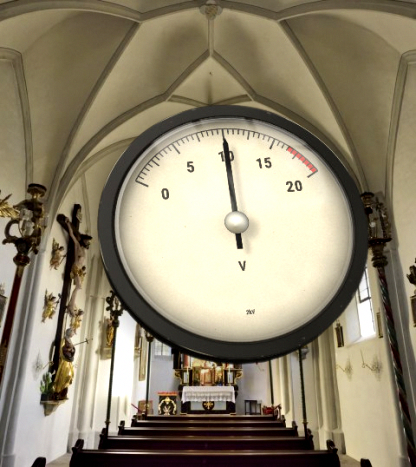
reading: **10** V
